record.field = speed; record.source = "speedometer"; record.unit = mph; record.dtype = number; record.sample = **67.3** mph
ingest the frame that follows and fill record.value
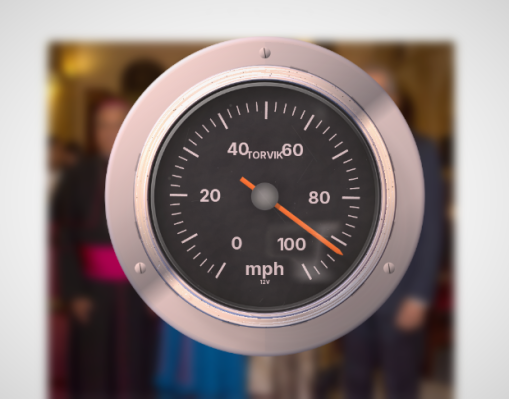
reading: **92** mph
